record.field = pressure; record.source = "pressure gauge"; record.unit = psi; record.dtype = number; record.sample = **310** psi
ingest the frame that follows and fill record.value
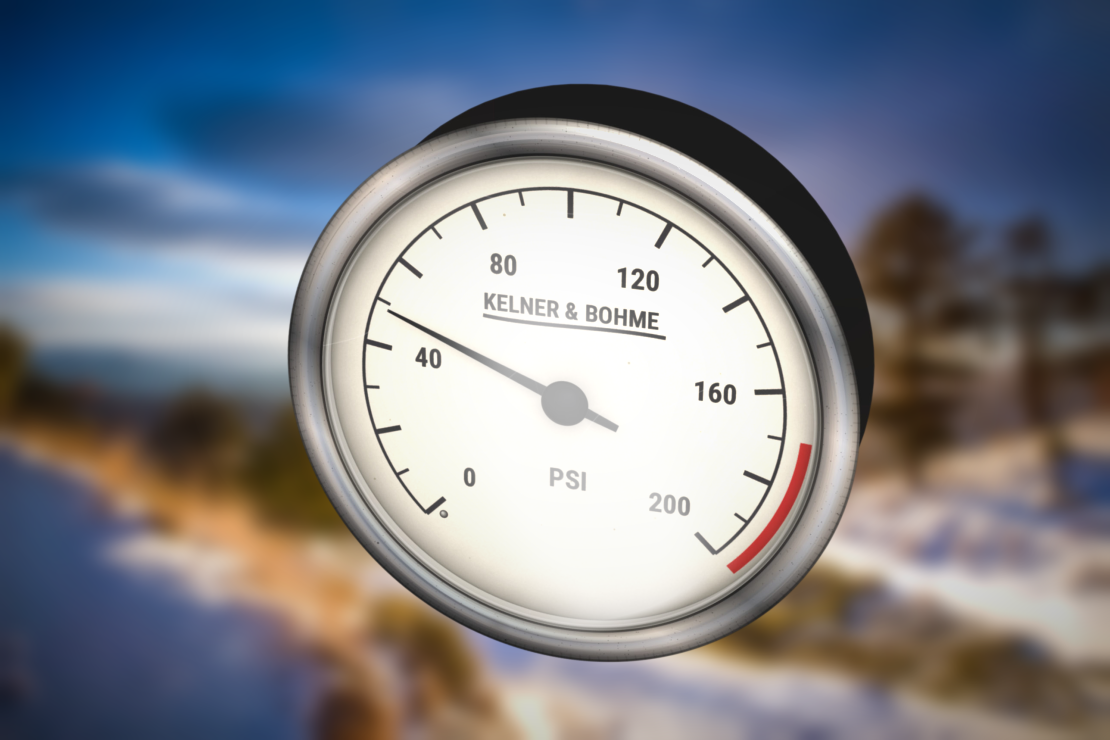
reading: **50** psi
